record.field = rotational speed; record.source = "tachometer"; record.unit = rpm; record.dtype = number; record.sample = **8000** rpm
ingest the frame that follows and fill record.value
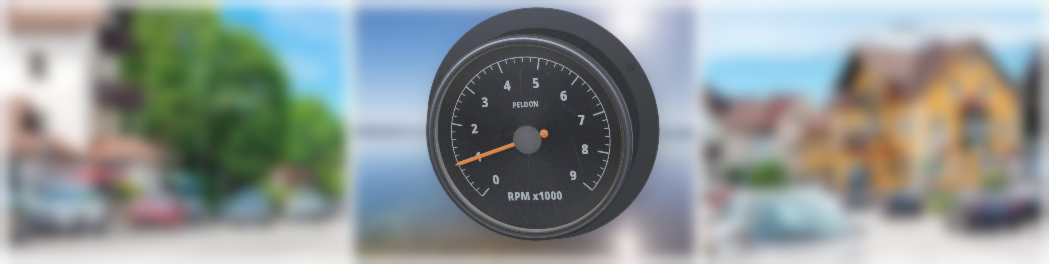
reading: **1000** rpm
